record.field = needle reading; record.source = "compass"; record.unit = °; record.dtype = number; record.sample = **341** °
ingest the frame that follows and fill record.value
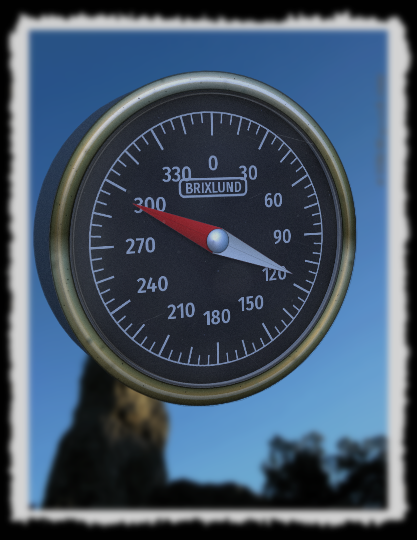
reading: **295** °
